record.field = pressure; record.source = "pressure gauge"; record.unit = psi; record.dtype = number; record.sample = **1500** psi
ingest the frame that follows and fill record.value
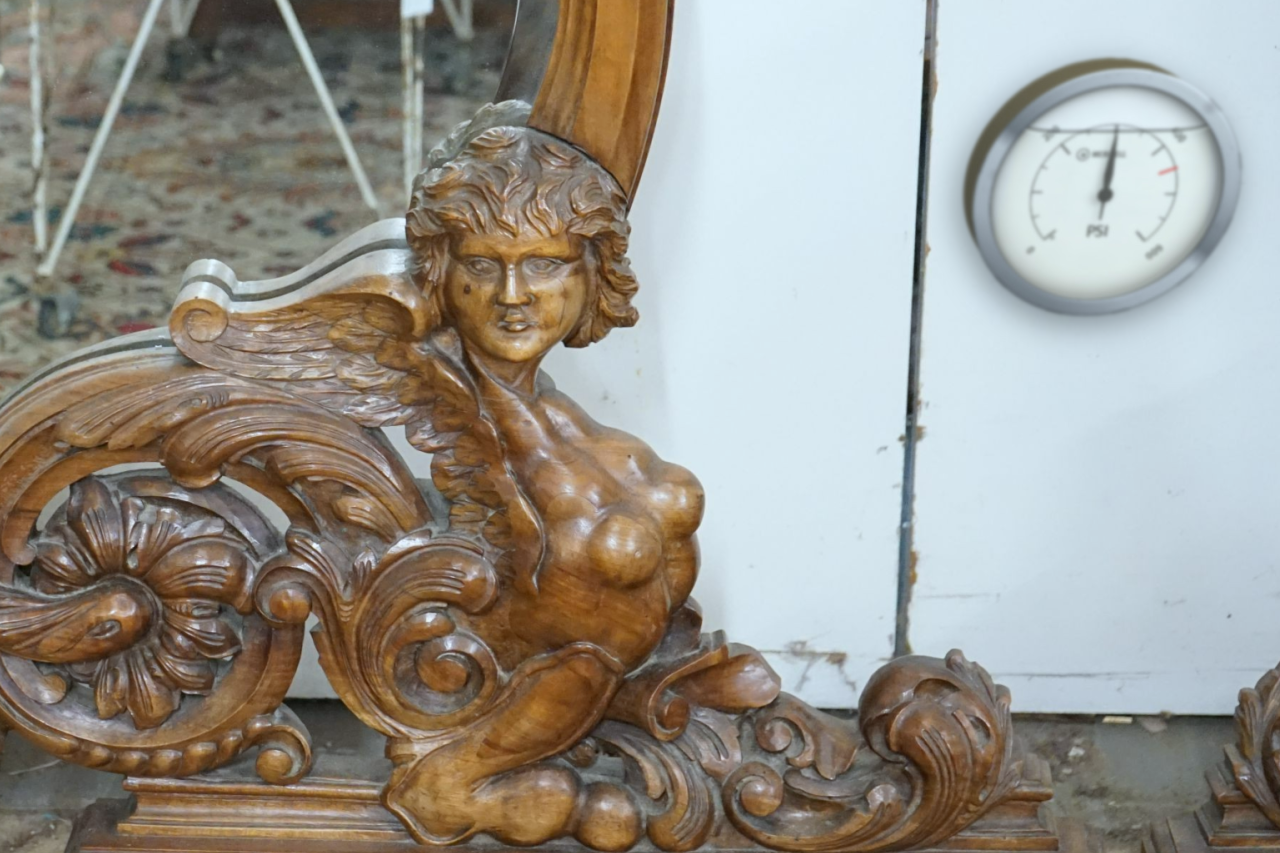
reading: **300** psi
